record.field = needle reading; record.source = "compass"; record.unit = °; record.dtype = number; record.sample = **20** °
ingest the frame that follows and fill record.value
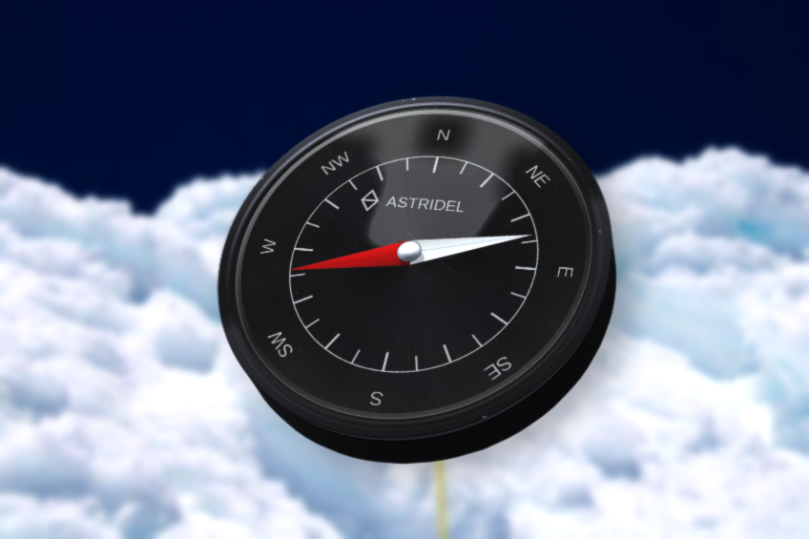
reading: **255** °
